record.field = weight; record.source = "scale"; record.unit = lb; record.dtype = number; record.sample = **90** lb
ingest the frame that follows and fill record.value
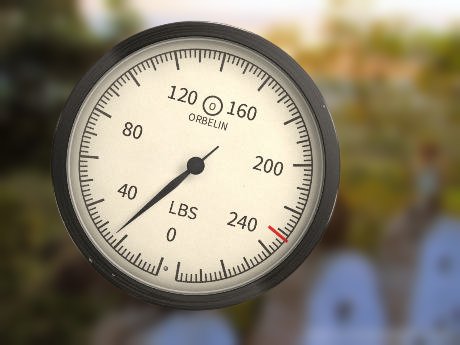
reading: **24** lb
